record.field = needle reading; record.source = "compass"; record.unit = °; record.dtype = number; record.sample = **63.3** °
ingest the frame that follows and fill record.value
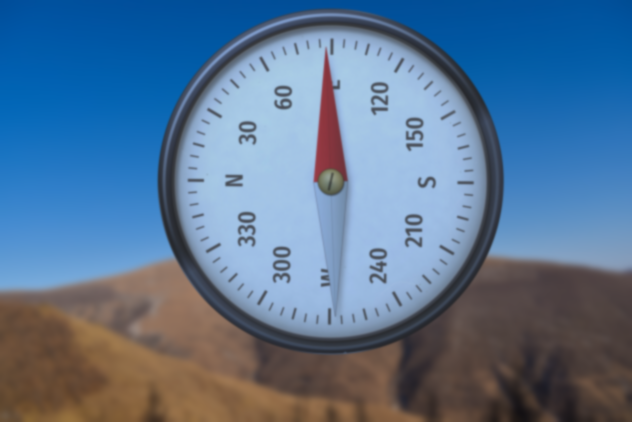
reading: **87.5** °
